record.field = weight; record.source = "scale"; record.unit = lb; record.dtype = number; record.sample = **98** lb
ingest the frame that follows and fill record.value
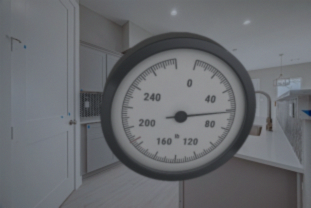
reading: **60** lb
